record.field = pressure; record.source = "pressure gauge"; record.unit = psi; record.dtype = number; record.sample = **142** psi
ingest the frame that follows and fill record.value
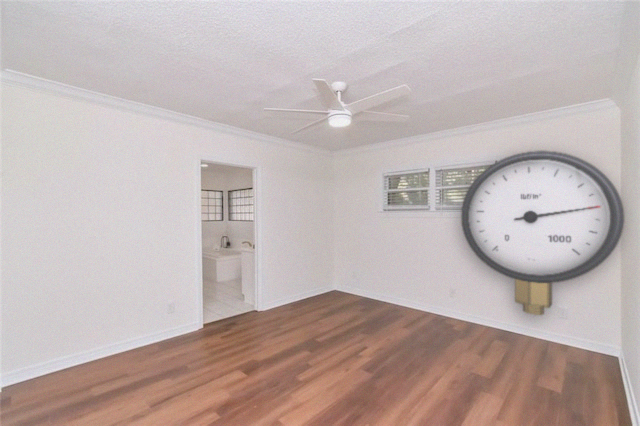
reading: **800** psi
